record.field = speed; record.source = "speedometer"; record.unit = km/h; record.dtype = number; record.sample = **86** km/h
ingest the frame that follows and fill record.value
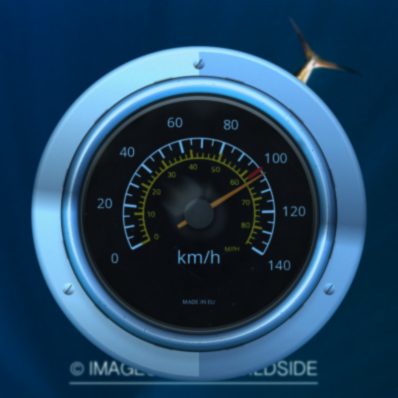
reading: **102.5** km/h
